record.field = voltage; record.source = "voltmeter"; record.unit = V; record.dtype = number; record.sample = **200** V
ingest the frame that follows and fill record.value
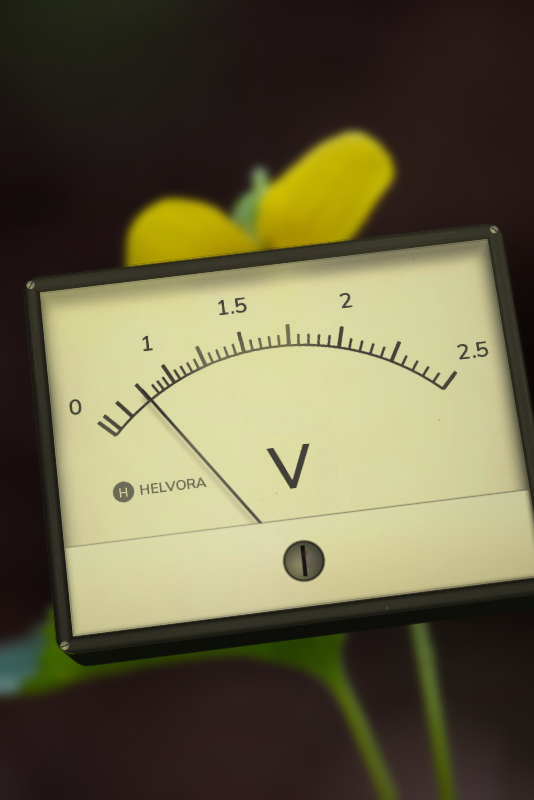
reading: **0.75** V
